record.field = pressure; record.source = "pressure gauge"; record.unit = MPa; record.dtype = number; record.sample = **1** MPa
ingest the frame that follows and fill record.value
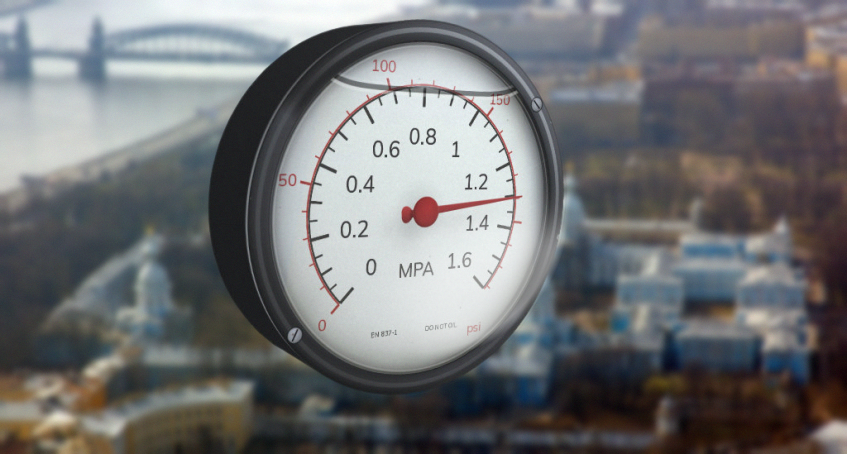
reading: **1.3** MPa
